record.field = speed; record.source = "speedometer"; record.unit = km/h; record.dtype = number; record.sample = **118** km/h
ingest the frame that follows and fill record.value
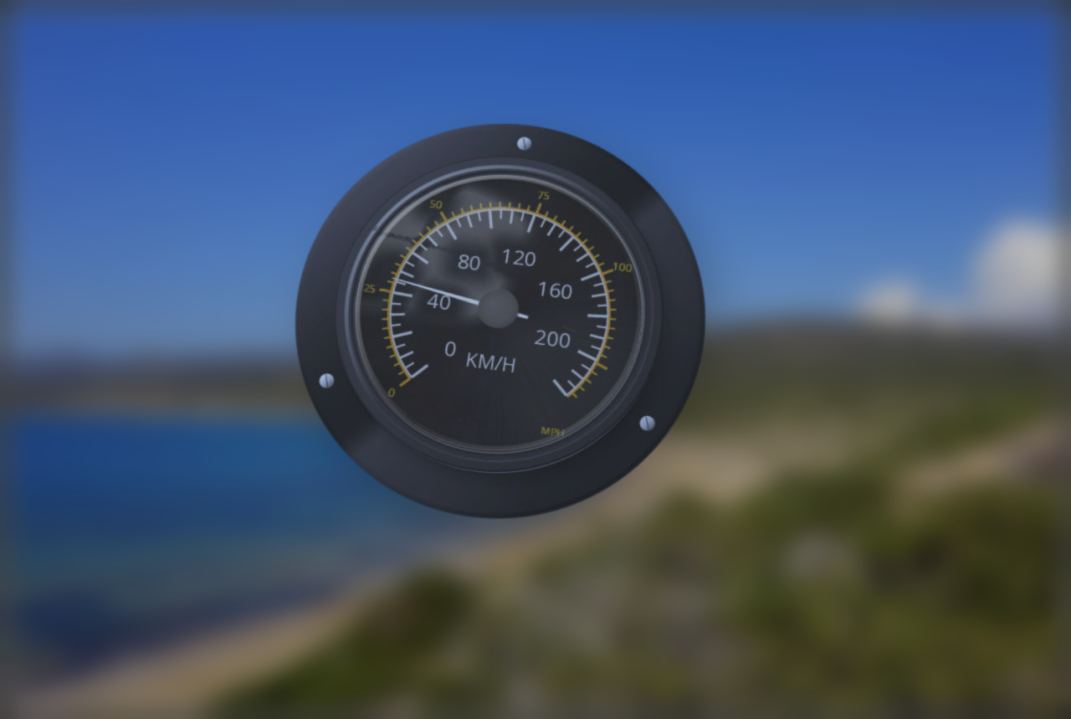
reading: **45** km/h
